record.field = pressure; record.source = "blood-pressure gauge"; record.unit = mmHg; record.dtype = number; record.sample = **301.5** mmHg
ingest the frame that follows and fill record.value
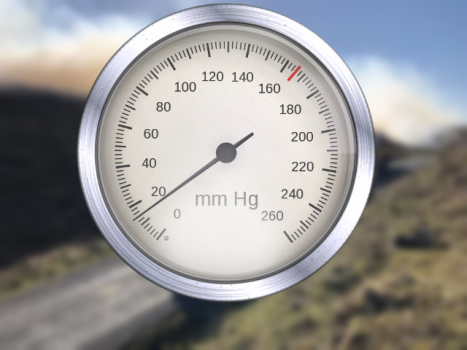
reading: **14** mmHg
